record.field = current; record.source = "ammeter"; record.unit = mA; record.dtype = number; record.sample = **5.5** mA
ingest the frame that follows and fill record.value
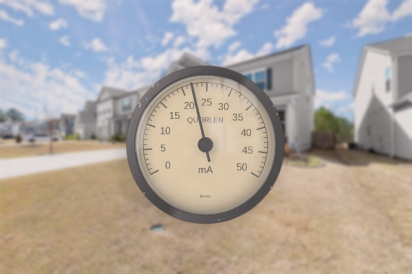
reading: **22** mA
